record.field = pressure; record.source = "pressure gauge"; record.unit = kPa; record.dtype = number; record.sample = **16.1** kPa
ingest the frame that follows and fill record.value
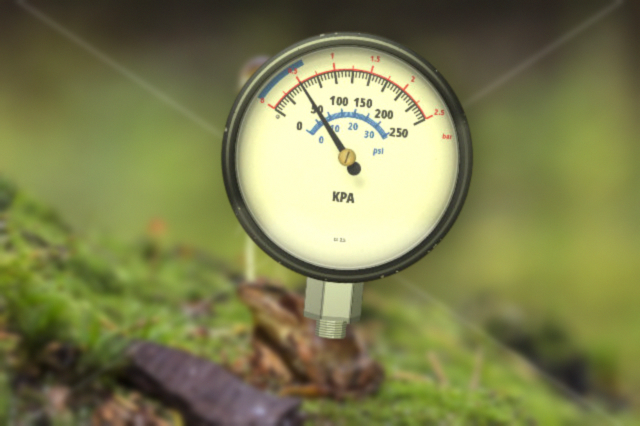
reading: **50** kPa
